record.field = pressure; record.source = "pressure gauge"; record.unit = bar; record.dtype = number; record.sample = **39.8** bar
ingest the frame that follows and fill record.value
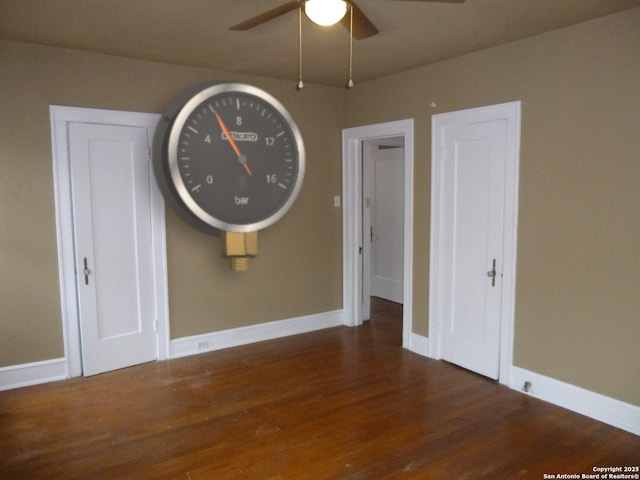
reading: **6** bar
